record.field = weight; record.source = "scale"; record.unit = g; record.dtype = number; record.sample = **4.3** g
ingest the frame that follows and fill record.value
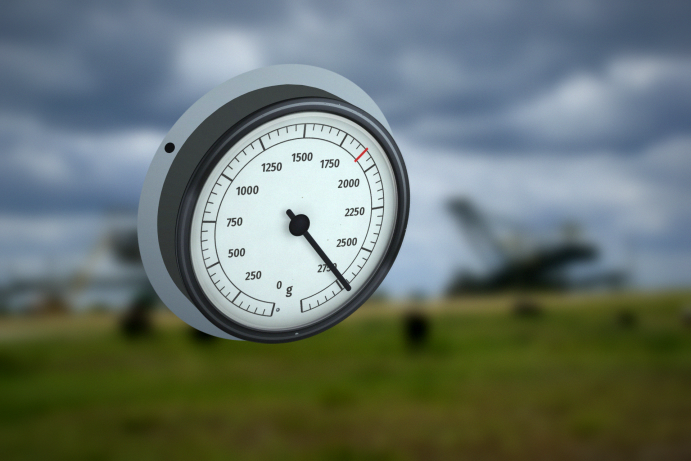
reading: **2725** g
